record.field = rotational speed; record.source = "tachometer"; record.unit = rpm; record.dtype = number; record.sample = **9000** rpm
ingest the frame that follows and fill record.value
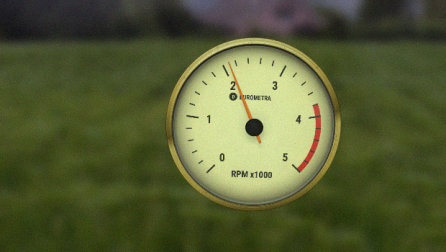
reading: **2100** rpm
